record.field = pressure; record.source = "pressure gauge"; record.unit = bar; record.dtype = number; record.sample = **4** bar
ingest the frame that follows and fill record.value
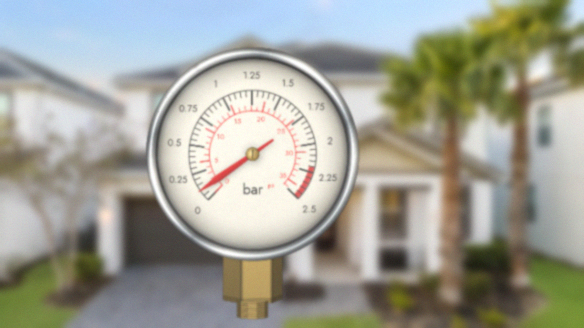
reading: **0.1** bar
